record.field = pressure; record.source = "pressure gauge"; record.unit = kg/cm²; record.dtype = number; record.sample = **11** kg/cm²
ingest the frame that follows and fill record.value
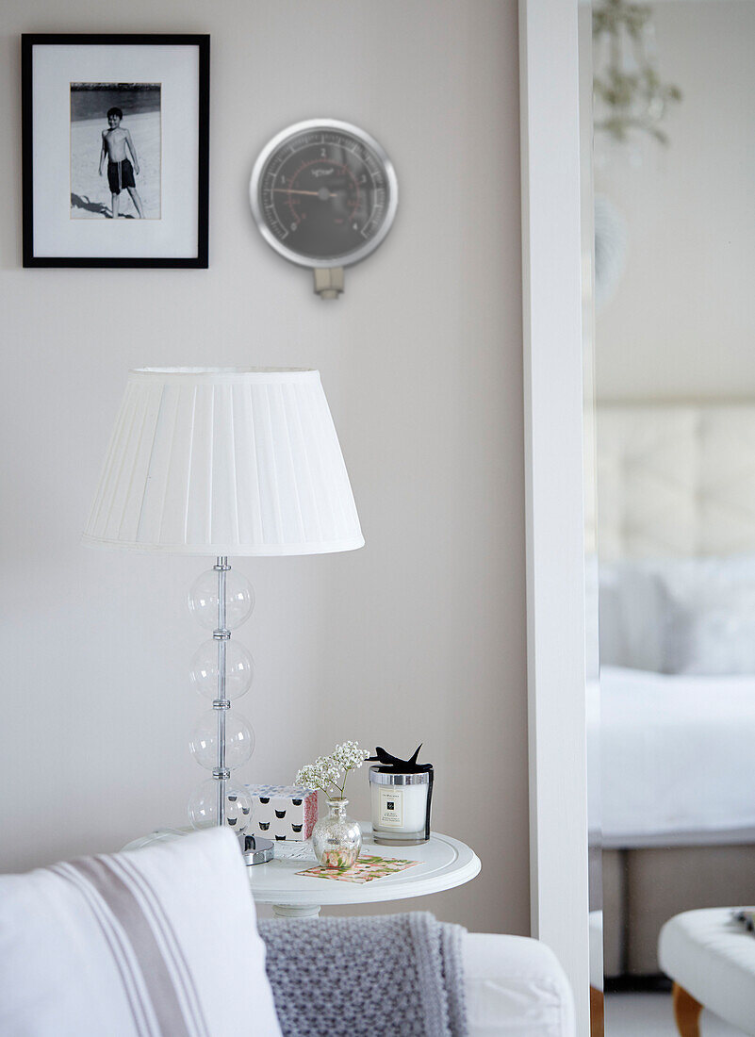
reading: **0.75** kg/cm²
